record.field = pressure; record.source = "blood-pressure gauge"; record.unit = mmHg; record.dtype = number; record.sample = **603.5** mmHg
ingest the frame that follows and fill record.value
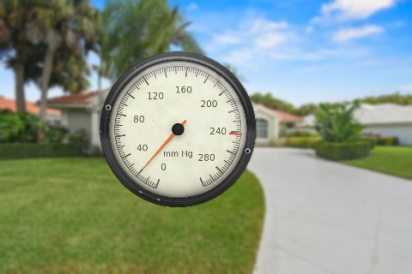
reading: **20** mmHg
